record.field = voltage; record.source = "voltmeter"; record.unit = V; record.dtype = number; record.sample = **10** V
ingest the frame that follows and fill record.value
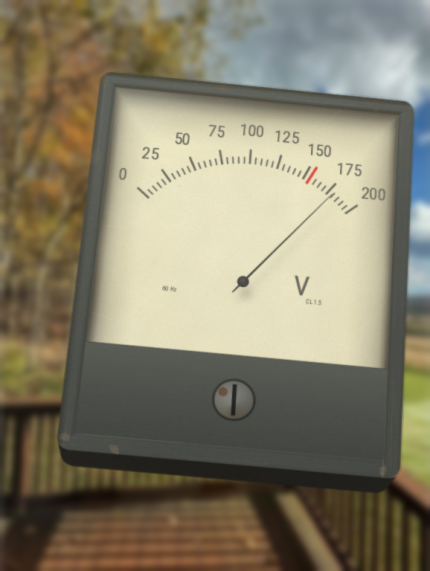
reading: **180** V
